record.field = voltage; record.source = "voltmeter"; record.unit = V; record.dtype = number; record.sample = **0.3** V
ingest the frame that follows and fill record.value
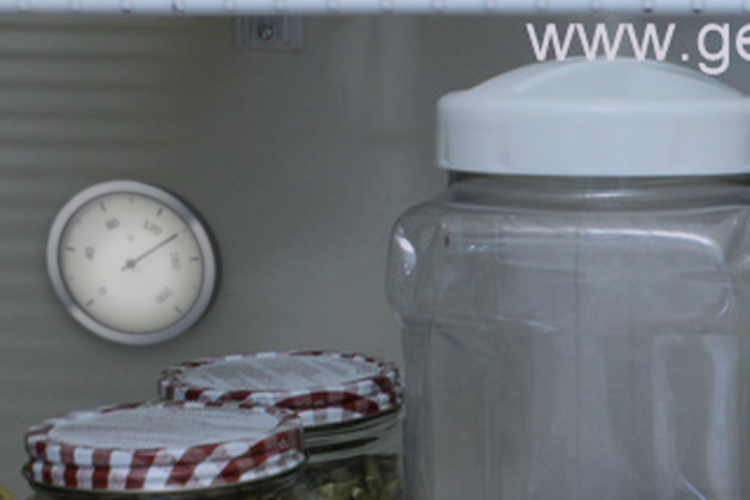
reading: **140** V
